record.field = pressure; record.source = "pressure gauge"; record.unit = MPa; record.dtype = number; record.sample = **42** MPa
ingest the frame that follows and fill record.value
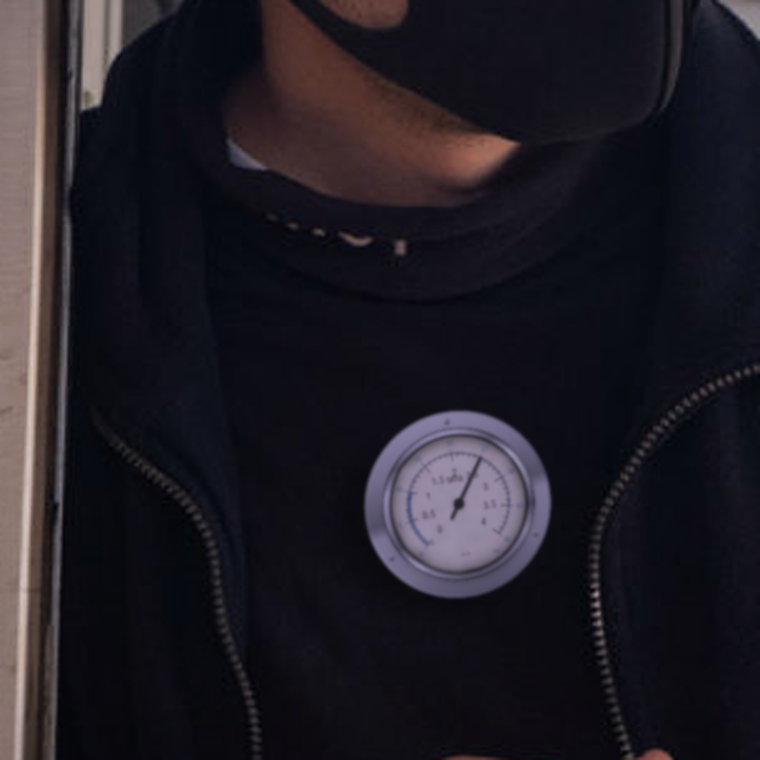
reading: **2.5** MPa
